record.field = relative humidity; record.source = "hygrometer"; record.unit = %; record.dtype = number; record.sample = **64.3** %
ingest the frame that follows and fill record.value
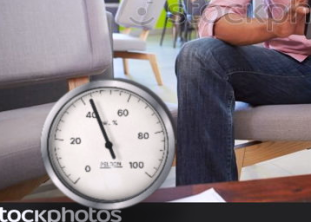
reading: **44** %
